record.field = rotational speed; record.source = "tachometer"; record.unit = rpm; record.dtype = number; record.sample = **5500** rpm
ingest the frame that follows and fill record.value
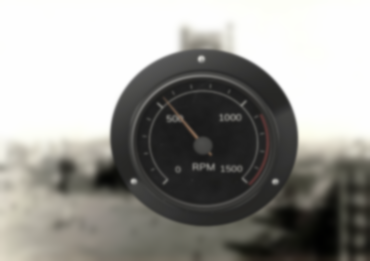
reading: **550** rpm
